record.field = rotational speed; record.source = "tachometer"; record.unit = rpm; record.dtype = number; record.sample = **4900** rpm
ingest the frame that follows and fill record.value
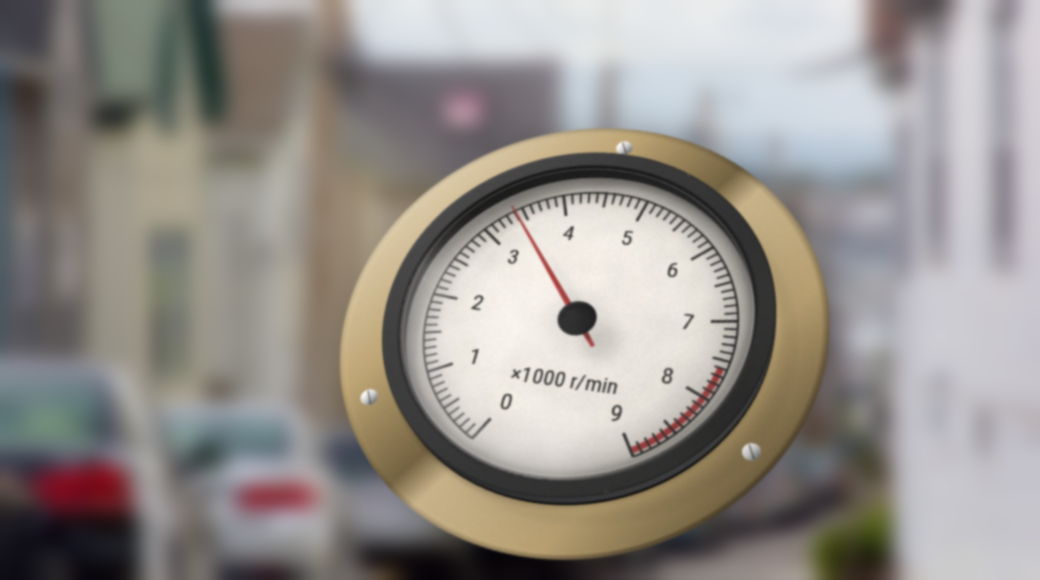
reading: **3400** rpm
